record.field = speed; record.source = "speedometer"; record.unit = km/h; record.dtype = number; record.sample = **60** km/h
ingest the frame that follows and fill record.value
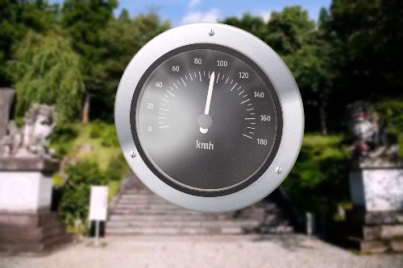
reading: **95** km/h
